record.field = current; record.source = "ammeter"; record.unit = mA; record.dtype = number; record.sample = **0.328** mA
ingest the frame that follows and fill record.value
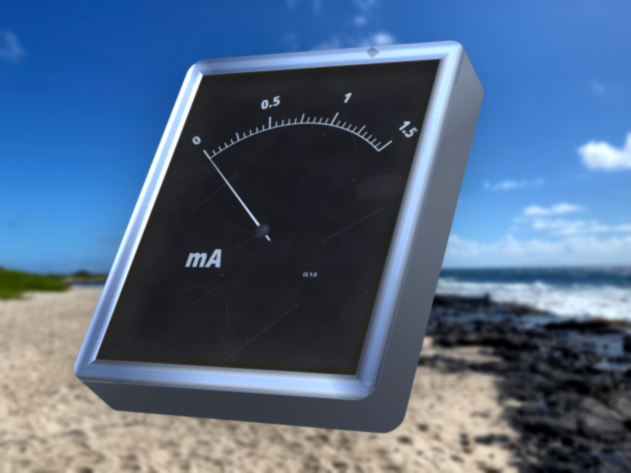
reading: **0** mA
